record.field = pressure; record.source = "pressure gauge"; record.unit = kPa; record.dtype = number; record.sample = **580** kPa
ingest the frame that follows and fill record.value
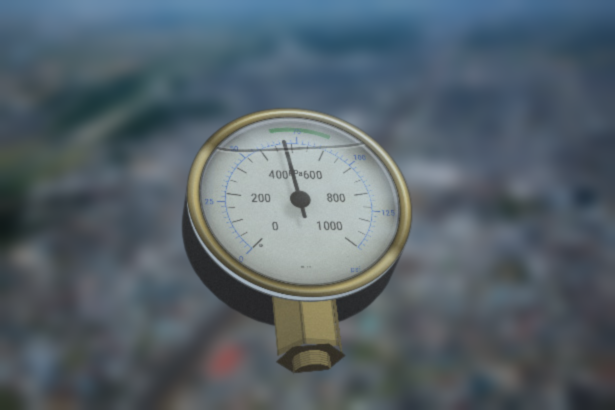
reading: **475** kPa
